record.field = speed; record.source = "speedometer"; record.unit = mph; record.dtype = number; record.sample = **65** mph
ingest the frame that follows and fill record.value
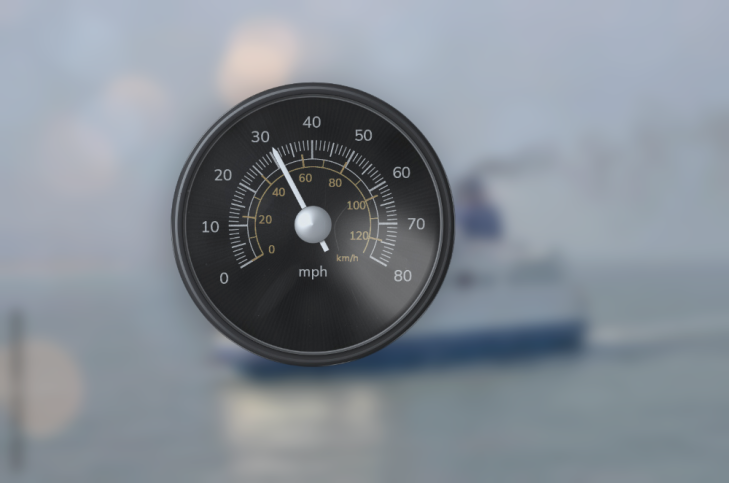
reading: **31** mph
